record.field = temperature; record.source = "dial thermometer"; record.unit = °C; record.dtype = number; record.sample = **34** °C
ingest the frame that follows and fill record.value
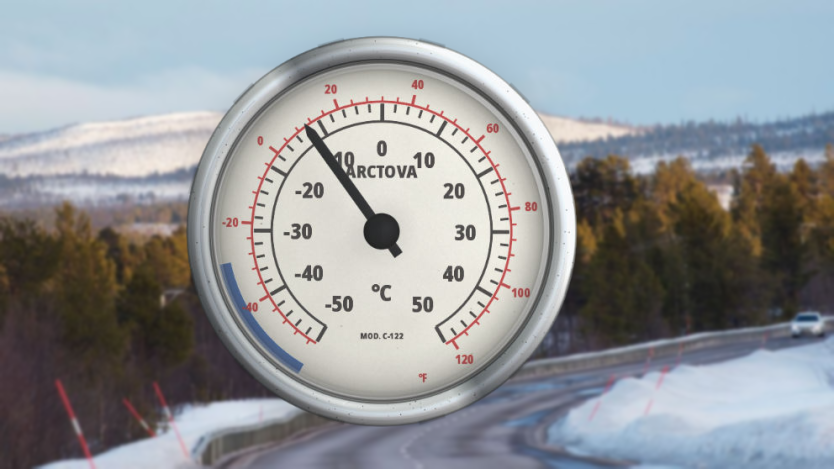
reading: **-12** °C
